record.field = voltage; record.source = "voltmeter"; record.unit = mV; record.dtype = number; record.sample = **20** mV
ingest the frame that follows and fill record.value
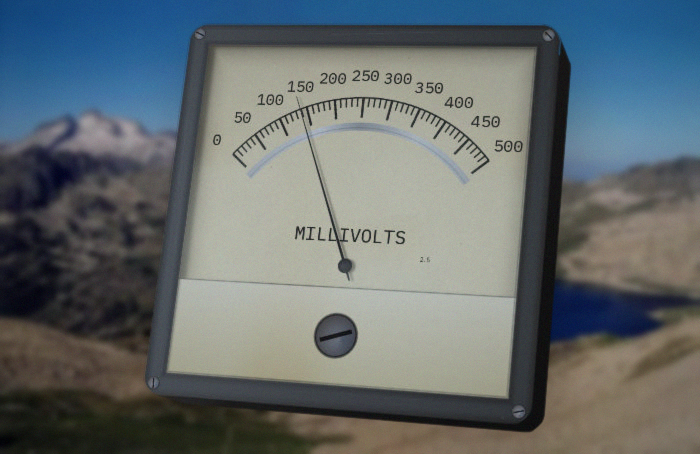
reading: **140** mV
